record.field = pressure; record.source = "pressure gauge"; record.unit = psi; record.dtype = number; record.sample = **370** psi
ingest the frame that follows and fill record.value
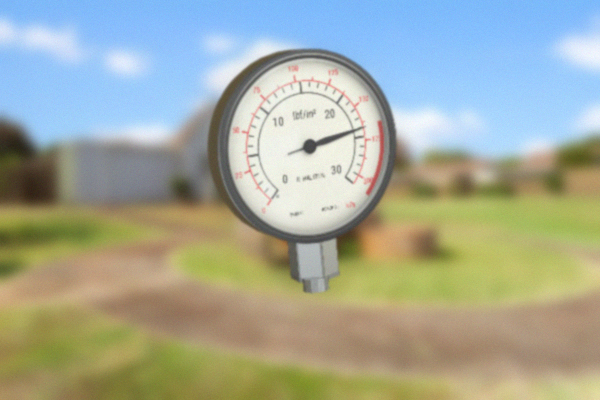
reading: **24** psi
